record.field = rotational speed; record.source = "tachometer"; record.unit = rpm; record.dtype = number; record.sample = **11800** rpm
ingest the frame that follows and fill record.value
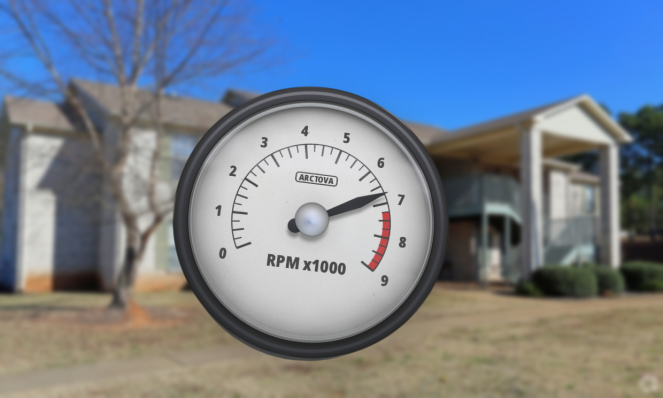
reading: **6750** rpm
